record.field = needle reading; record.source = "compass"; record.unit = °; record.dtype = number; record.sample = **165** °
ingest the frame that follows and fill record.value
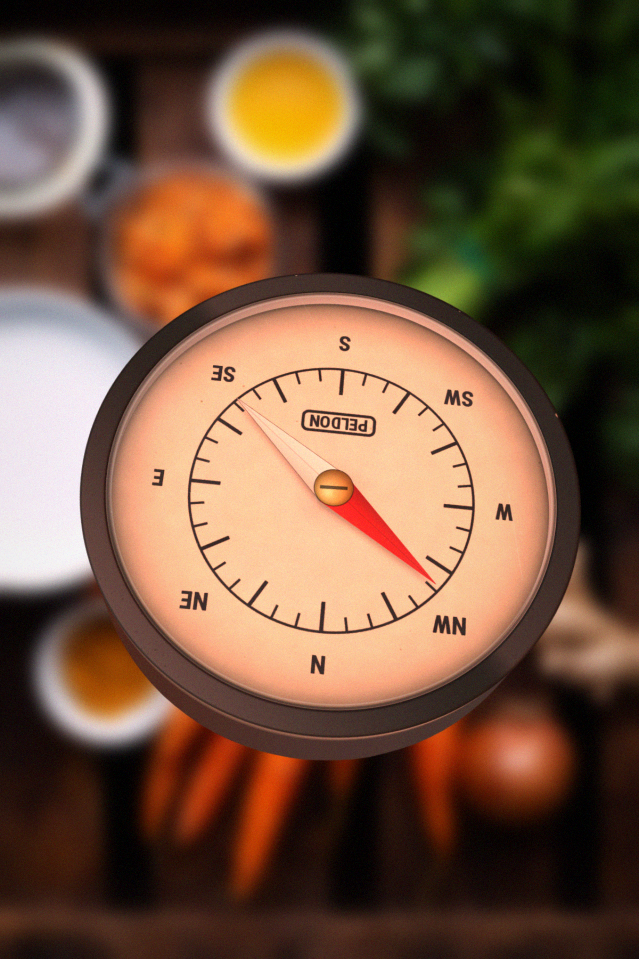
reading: **310** °
